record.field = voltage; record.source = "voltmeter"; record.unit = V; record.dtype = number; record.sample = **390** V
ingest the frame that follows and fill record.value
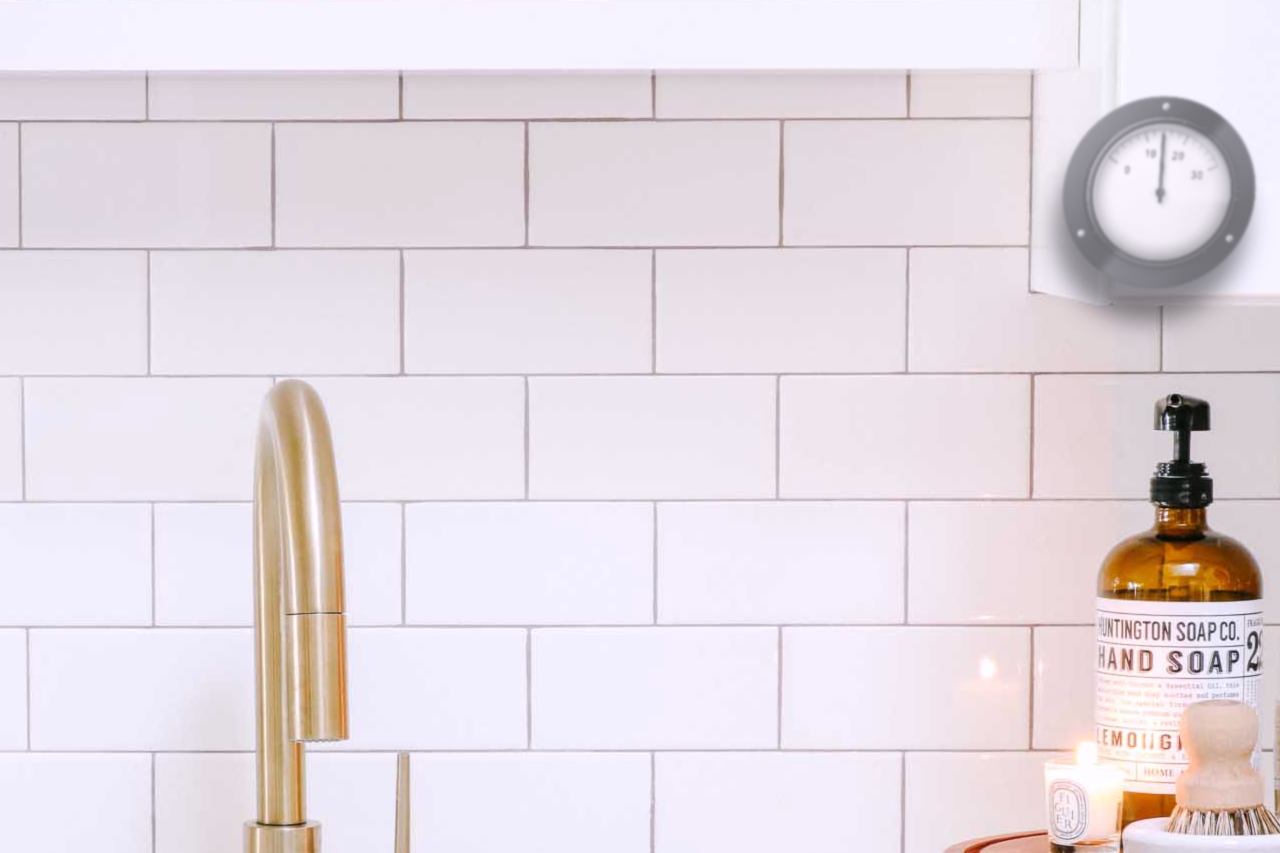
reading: **14** V
